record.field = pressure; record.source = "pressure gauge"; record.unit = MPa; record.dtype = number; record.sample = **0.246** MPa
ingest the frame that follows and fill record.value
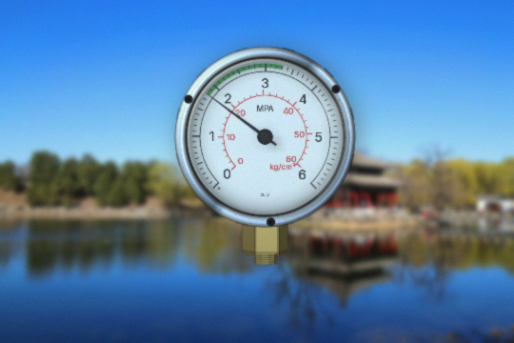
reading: **1.8** MPa
